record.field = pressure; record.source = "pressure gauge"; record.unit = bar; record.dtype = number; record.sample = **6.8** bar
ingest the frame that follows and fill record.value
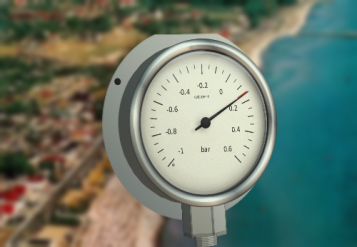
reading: **0.15** bar
